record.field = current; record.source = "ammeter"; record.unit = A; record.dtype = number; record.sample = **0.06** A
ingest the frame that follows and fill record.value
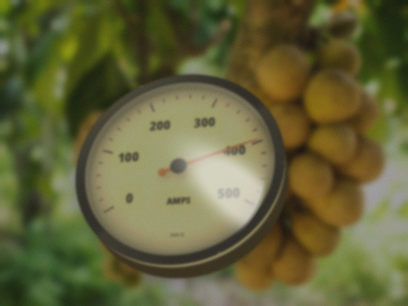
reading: **400** A
